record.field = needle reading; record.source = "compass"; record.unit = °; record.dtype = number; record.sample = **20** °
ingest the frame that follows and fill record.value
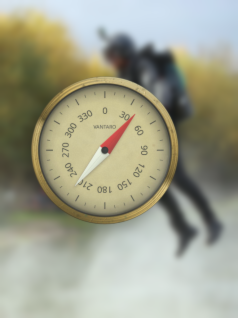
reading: **40** °
